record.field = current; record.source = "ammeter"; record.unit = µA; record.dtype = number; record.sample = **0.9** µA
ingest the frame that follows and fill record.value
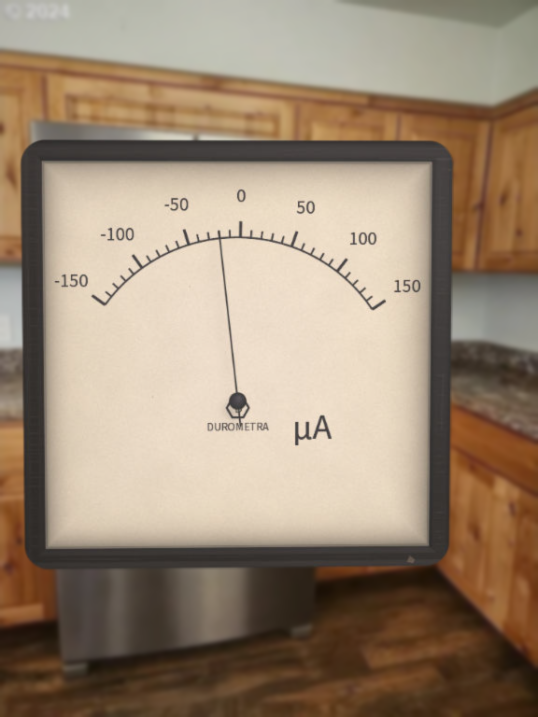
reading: **-20** µA
